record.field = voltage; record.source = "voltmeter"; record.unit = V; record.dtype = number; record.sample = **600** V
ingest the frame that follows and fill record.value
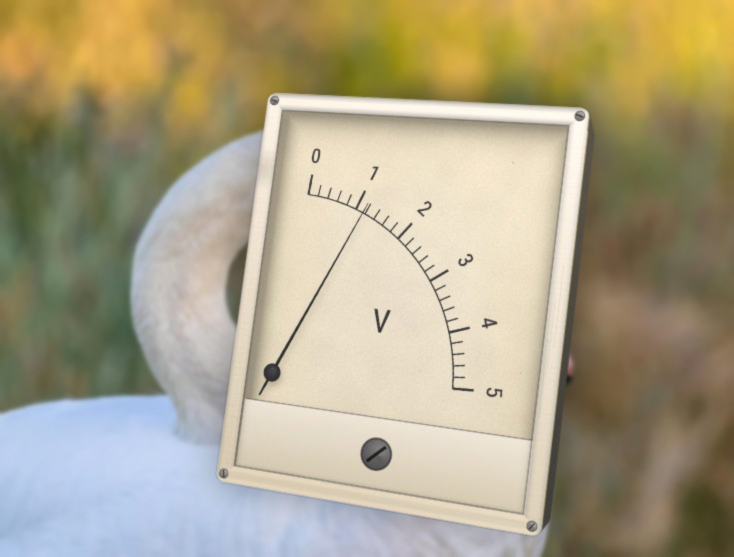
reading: **1.2** V
